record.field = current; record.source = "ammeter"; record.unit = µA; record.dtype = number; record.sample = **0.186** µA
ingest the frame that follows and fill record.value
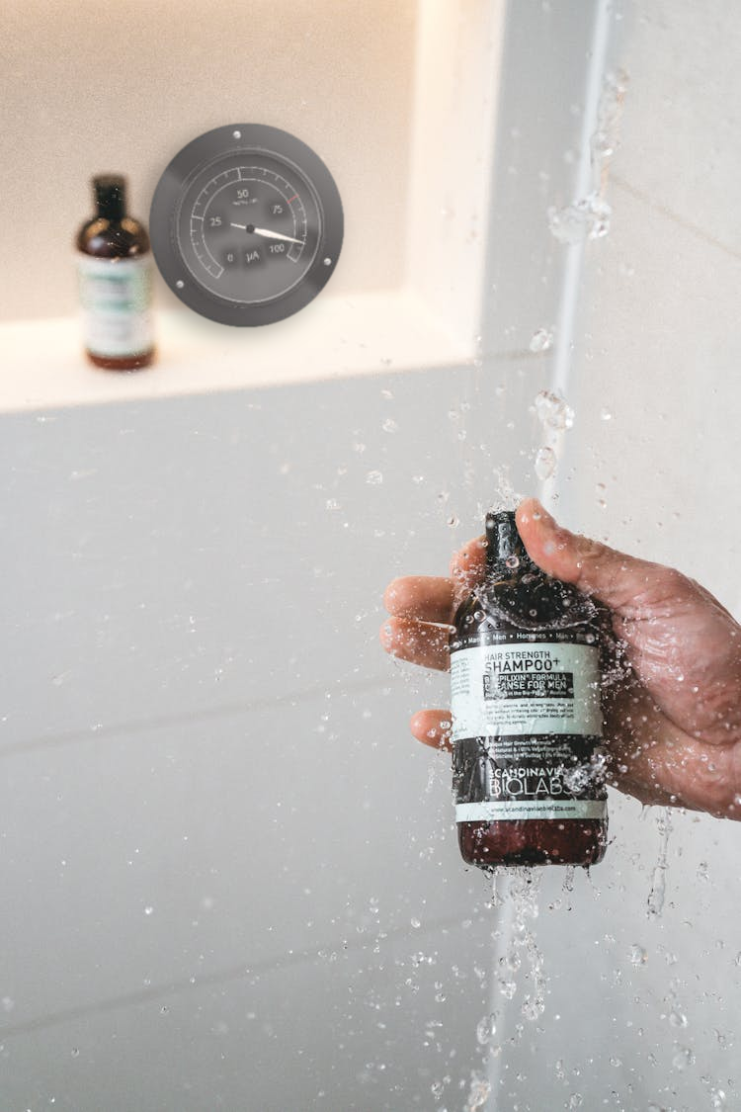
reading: **92.5** µA
